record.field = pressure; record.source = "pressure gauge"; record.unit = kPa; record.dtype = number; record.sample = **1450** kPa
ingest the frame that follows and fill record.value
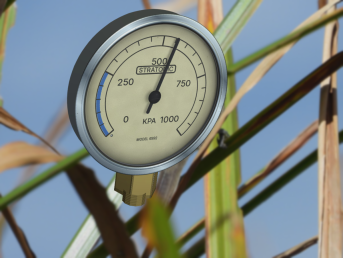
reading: **550** kPa
